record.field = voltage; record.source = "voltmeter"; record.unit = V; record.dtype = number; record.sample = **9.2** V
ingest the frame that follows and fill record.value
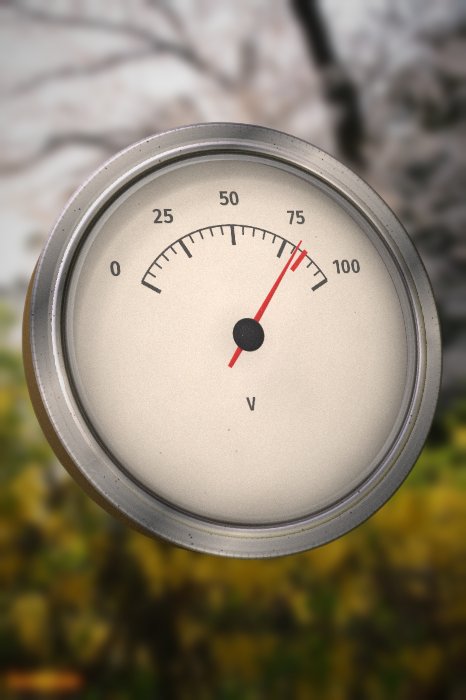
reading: **80** V
